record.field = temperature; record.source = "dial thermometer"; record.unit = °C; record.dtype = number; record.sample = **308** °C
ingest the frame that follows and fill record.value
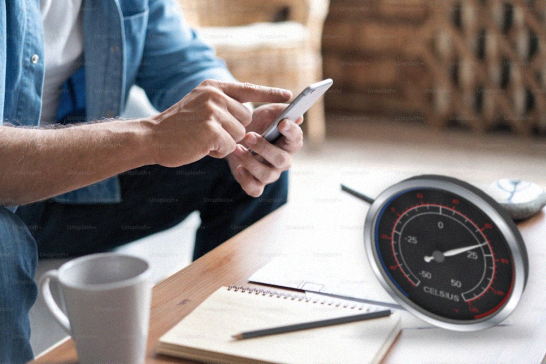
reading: **20** °C
